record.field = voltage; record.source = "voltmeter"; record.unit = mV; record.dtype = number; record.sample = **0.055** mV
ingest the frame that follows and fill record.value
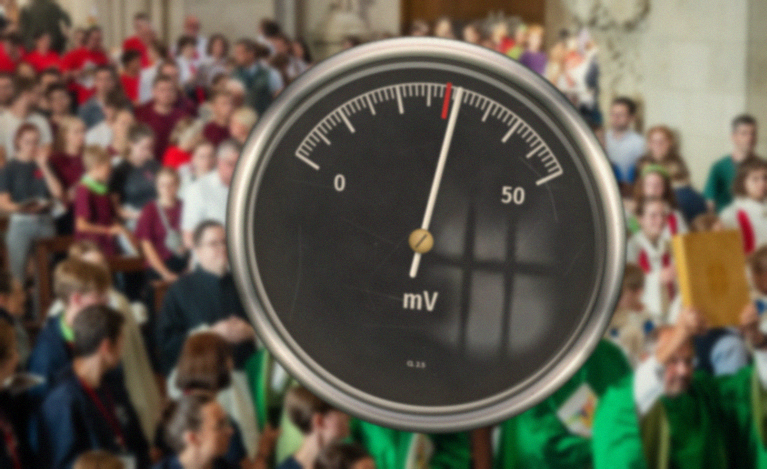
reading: **30** mV
